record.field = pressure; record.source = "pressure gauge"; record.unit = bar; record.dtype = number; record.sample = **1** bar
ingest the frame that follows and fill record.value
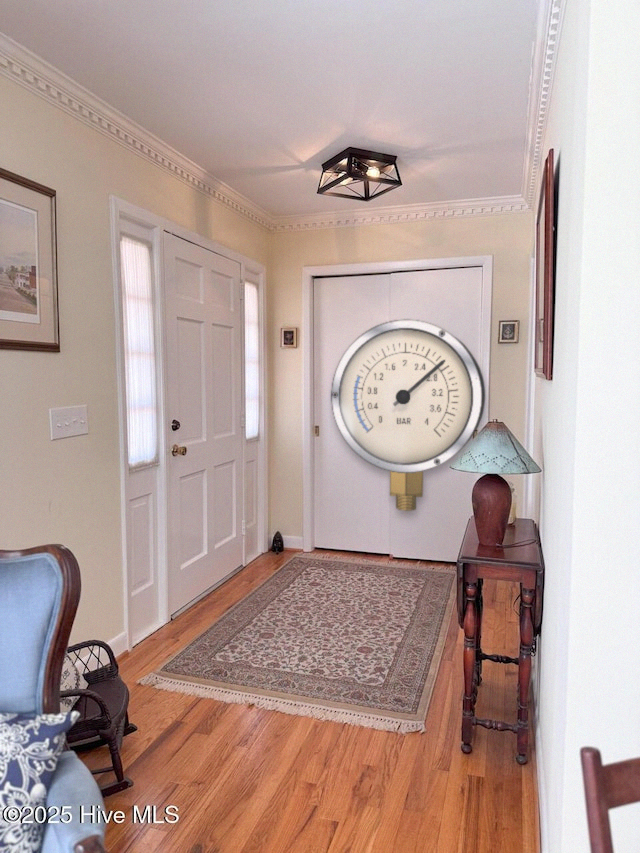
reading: **2.7** bar
